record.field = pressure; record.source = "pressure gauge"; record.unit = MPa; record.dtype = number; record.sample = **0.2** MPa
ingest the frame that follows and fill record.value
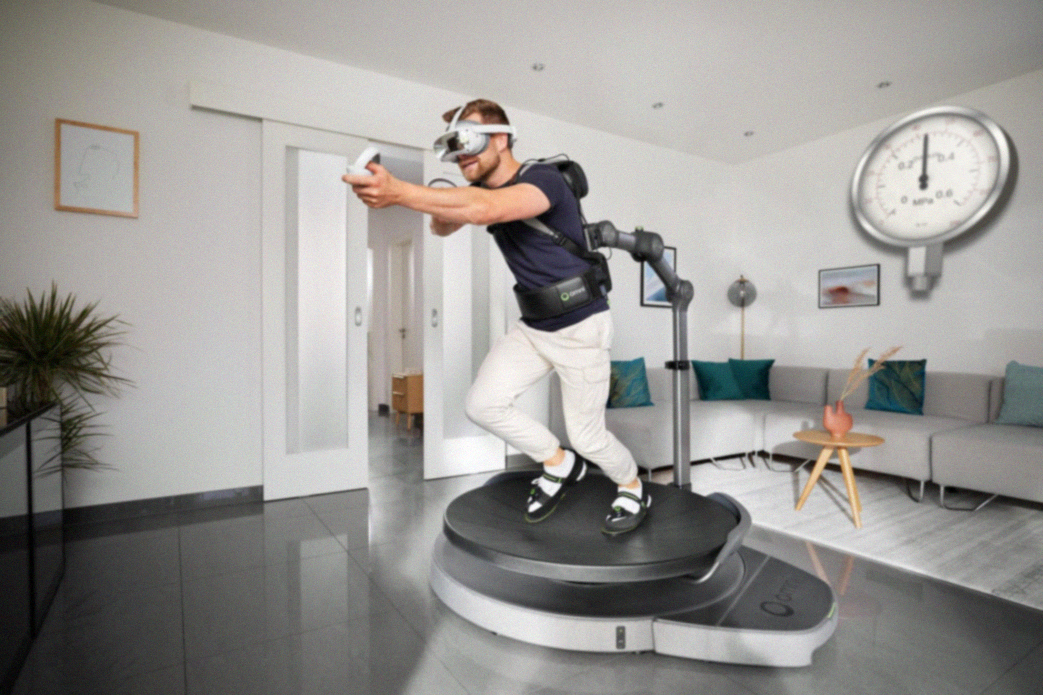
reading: **0.3** MPa
